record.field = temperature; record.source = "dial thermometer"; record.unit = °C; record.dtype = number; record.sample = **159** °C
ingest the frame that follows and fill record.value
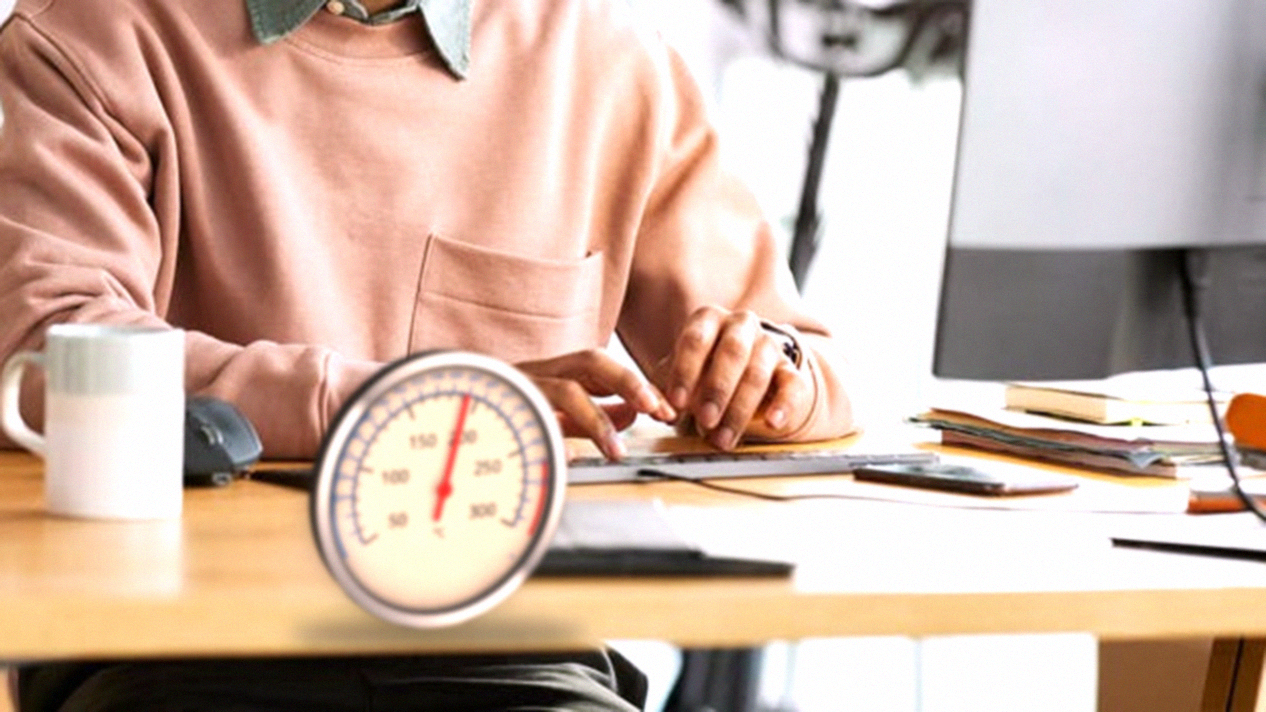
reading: **190** °C
